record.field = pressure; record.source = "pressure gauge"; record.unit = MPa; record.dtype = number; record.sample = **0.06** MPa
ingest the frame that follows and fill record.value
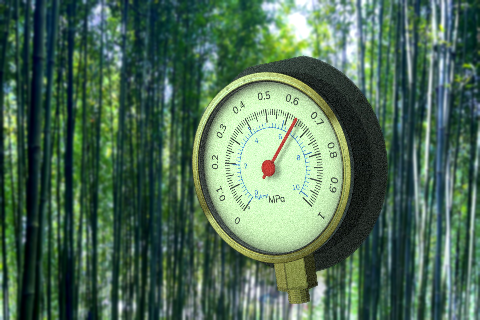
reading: **0.65** MPa
